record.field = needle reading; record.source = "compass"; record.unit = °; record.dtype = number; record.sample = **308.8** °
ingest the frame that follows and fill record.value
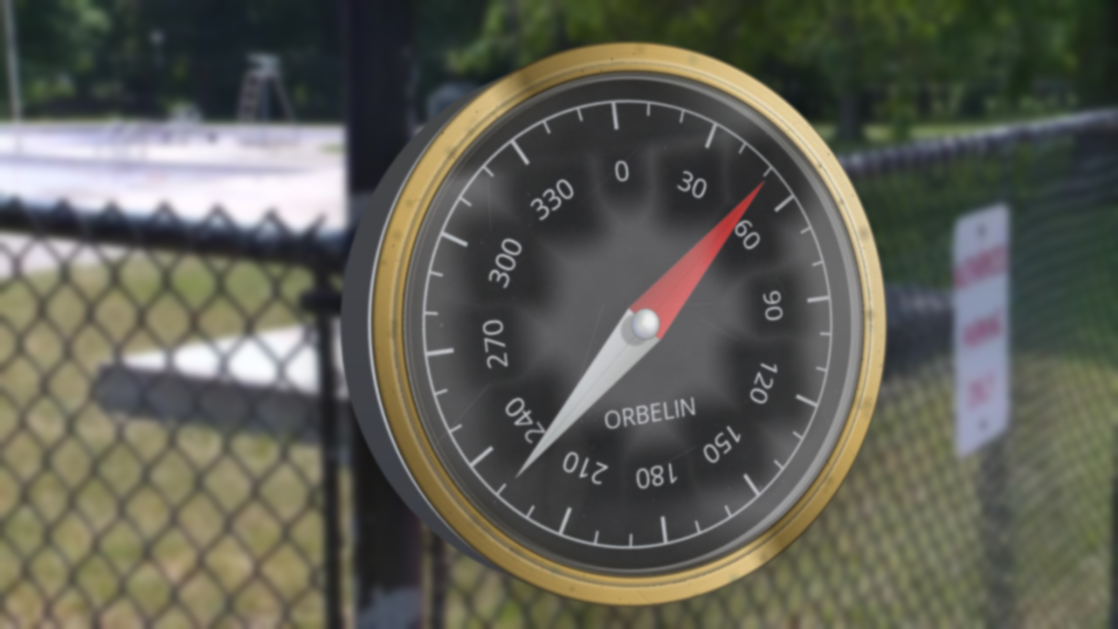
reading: **50** °
